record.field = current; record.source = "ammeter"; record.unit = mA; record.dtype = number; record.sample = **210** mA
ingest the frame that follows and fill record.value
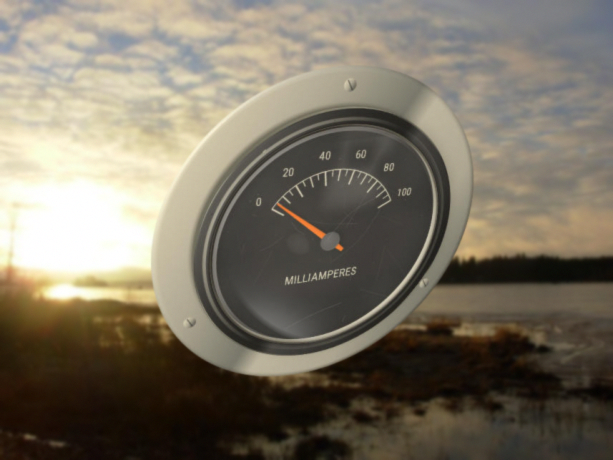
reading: **5** mA
